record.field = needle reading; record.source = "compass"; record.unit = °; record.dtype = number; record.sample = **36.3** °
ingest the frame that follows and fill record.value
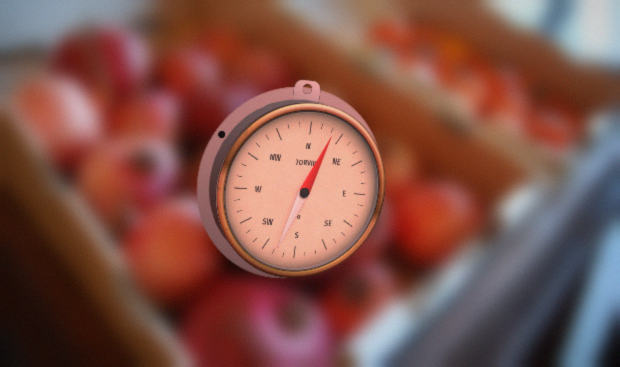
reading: **20** °
